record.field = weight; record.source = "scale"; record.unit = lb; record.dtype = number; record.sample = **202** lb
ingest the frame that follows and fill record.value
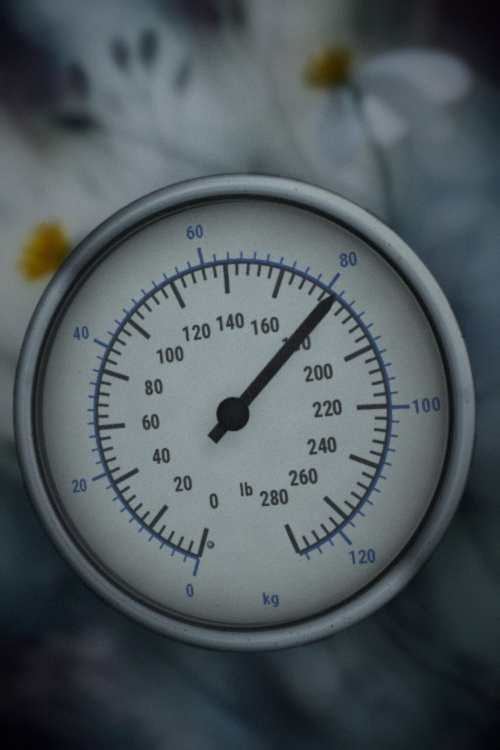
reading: **180** lb
